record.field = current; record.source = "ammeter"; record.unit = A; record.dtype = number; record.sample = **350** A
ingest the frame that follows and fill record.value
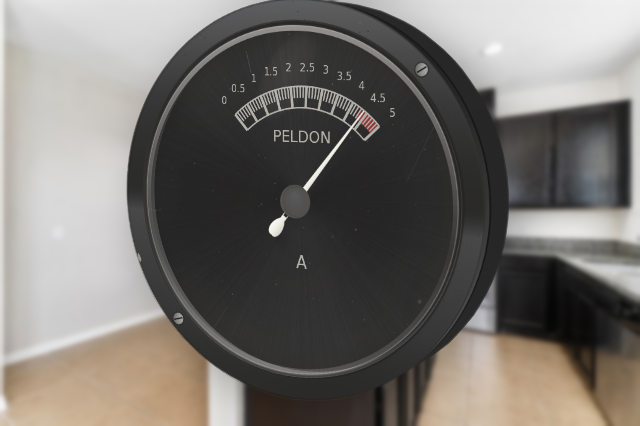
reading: **4.5** A
